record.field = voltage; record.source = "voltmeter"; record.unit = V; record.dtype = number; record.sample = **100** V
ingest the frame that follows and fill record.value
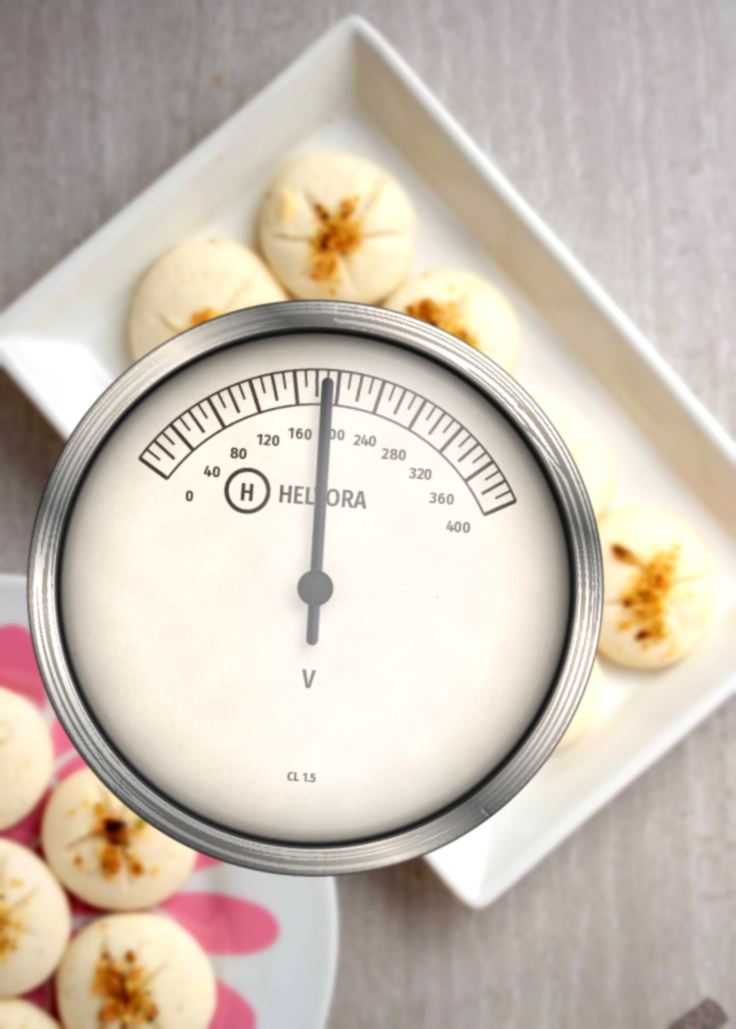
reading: **190** V
